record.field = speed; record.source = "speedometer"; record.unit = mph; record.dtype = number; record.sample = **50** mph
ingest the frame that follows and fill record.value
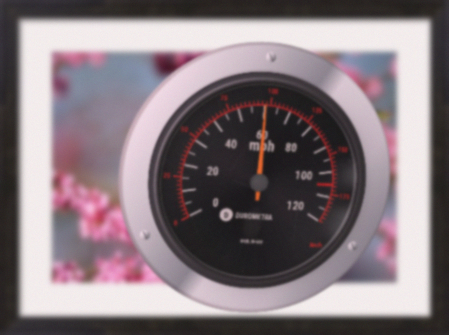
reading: **60** mph
